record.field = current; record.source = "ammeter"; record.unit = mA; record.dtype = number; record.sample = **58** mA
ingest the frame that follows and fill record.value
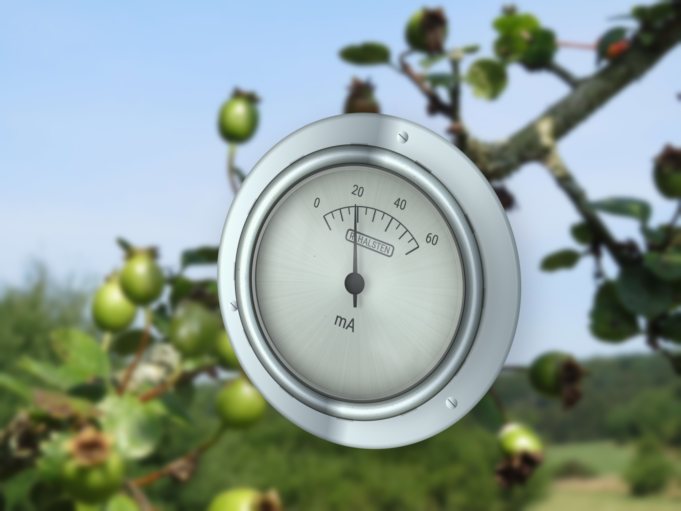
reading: **20** mA
